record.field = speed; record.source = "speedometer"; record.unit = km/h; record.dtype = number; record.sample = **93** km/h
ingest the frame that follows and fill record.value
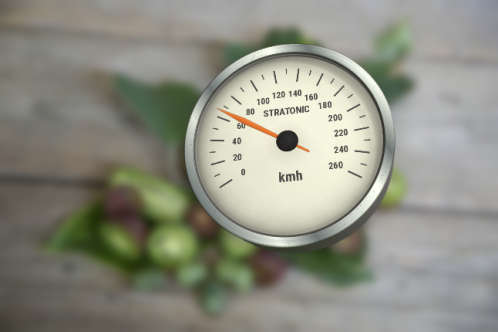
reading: **65** km/h
